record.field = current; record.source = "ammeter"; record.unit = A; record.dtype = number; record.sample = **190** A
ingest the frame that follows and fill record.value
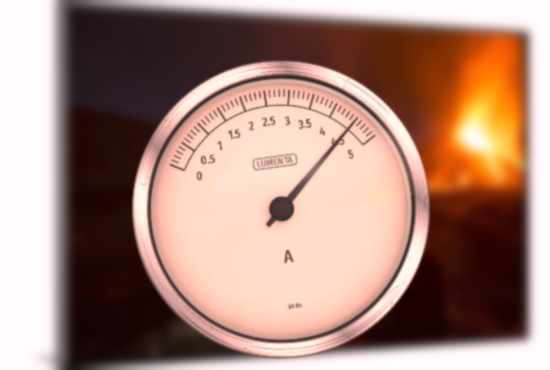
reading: **4.5** A
